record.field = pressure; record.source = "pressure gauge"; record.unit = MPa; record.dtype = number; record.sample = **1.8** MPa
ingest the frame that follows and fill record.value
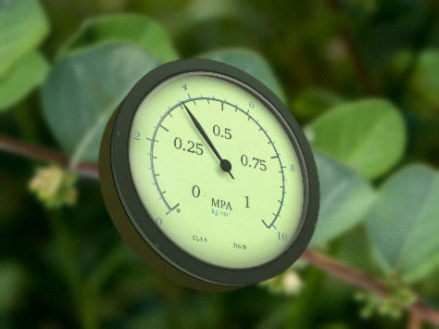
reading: **0.35** MPa
